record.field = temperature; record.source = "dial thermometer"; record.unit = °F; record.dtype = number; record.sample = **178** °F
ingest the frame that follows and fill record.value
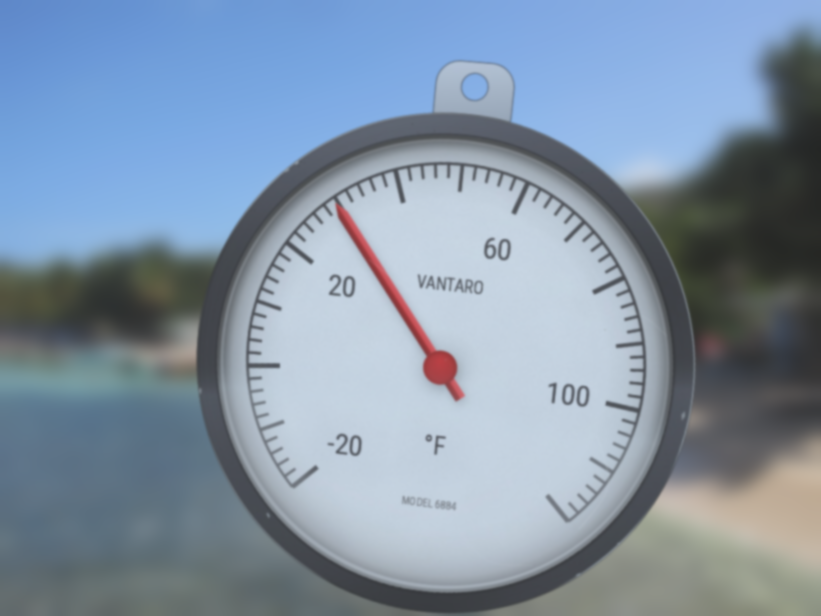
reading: **30** °F
